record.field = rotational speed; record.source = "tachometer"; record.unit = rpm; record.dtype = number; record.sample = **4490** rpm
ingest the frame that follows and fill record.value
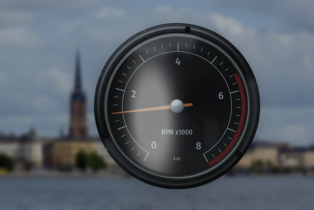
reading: **1400** rpm
